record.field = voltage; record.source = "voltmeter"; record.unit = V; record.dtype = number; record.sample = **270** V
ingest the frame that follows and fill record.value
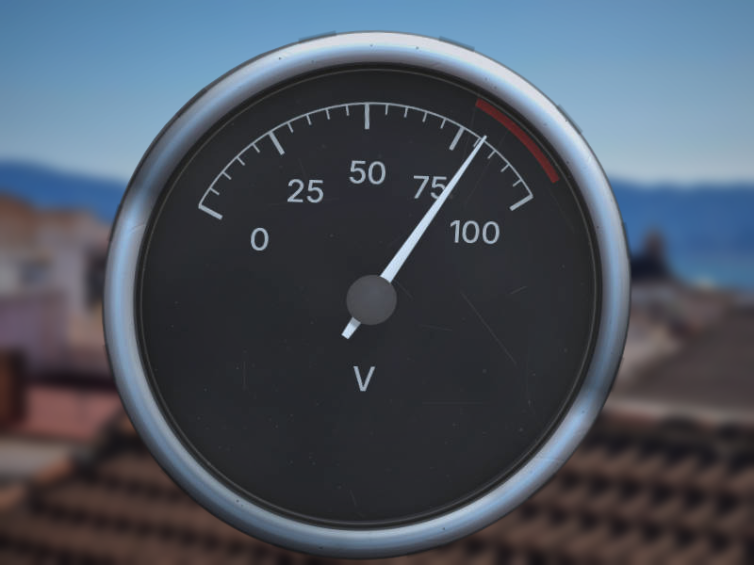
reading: **80** V
